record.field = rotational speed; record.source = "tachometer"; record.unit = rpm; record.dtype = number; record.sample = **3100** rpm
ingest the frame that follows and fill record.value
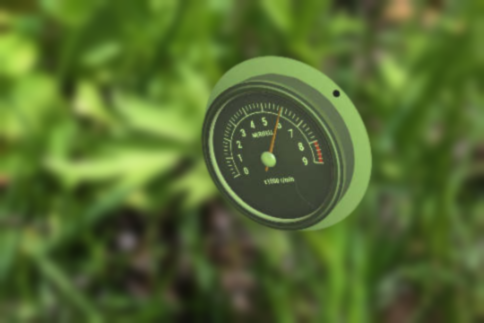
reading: **6000** rpm
